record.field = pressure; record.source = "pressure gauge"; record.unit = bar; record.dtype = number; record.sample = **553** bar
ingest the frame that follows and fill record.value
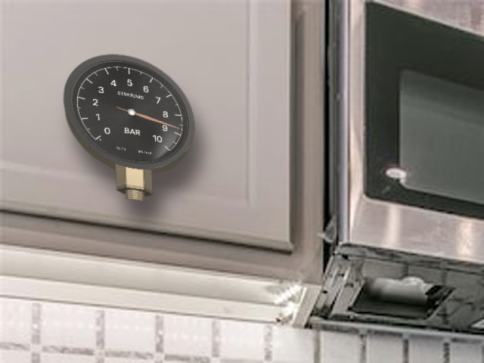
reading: **8.75** bar
